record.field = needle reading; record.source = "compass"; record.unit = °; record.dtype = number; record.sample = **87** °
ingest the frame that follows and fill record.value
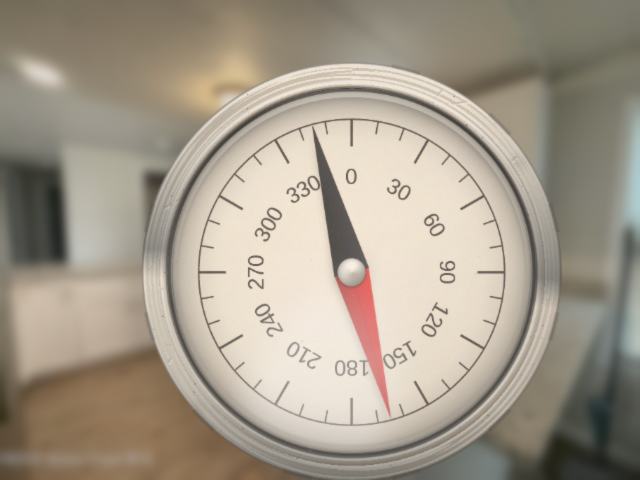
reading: **165** °
